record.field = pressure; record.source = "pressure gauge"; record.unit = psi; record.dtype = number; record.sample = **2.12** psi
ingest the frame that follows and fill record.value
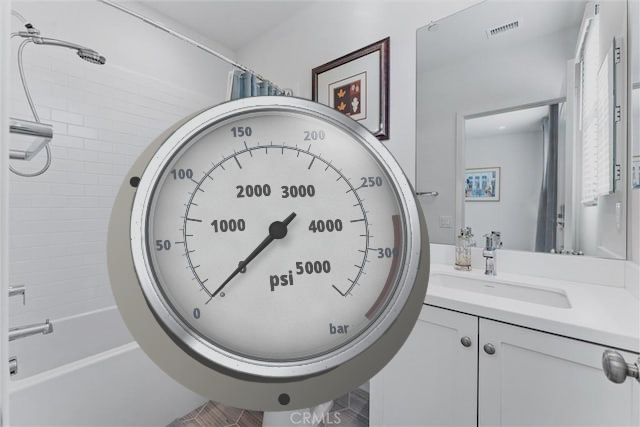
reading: **0** psi
